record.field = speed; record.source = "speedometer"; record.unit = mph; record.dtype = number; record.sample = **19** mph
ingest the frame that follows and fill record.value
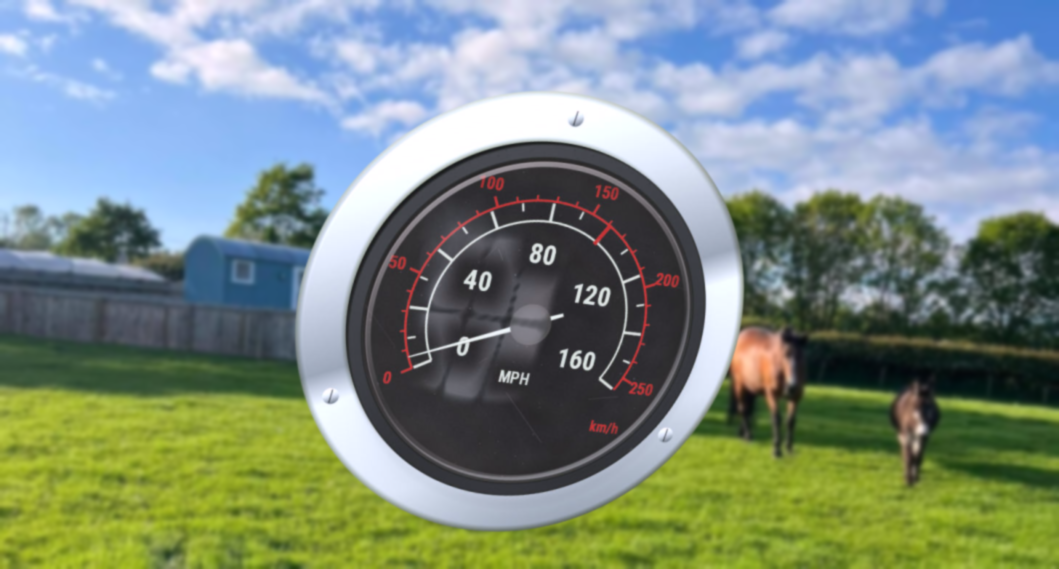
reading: **5** mph
